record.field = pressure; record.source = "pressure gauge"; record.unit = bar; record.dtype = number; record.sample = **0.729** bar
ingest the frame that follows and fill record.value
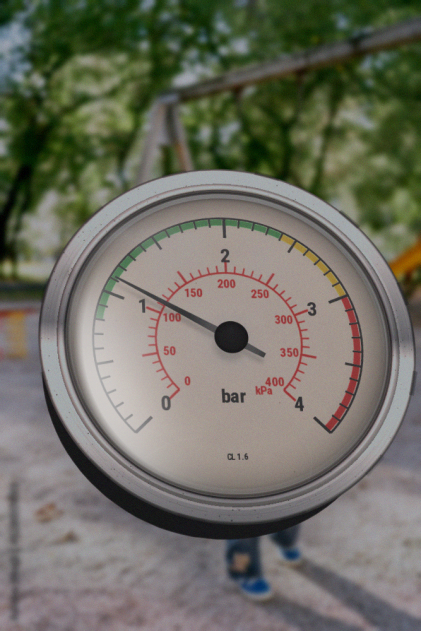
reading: **1.1** bar
